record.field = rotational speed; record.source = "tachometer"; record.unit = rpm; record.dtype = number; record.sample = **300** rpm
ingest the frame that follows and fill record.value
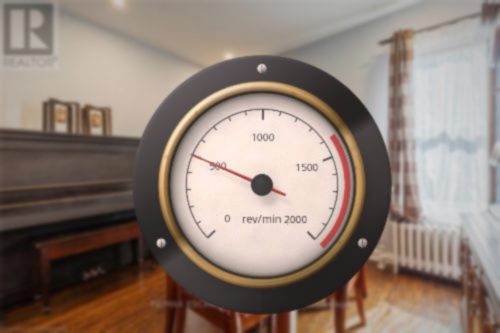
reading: **500** rpm
